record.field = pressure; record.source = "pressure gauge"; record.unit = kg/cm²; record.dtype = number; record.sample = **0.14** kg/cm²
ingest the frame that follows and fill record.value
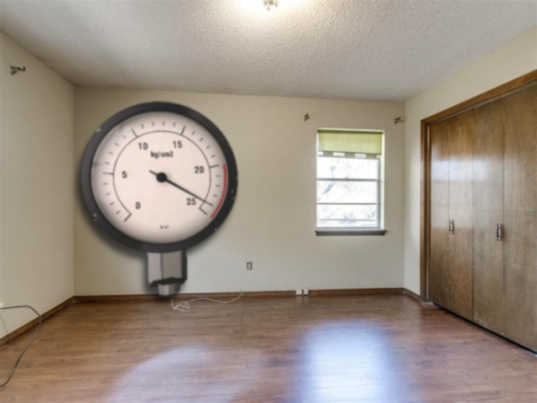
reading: **24** kg/cm²
